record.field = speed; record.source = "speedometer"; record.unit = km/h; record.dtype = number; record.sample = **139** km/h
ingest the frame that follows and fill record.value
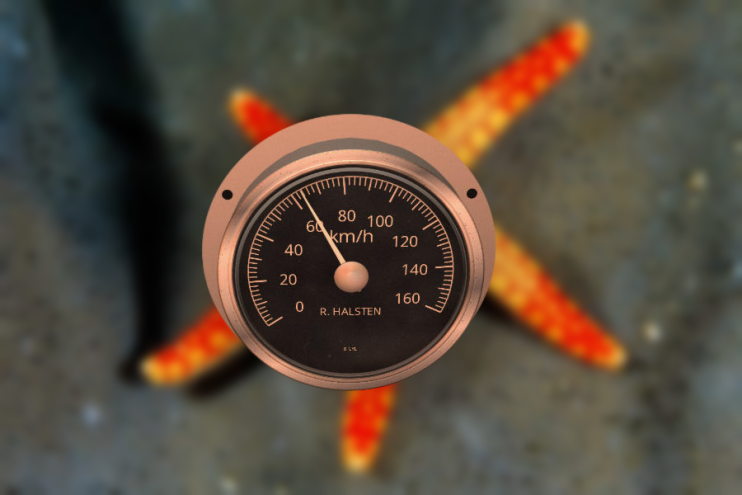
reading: **64** km/h
